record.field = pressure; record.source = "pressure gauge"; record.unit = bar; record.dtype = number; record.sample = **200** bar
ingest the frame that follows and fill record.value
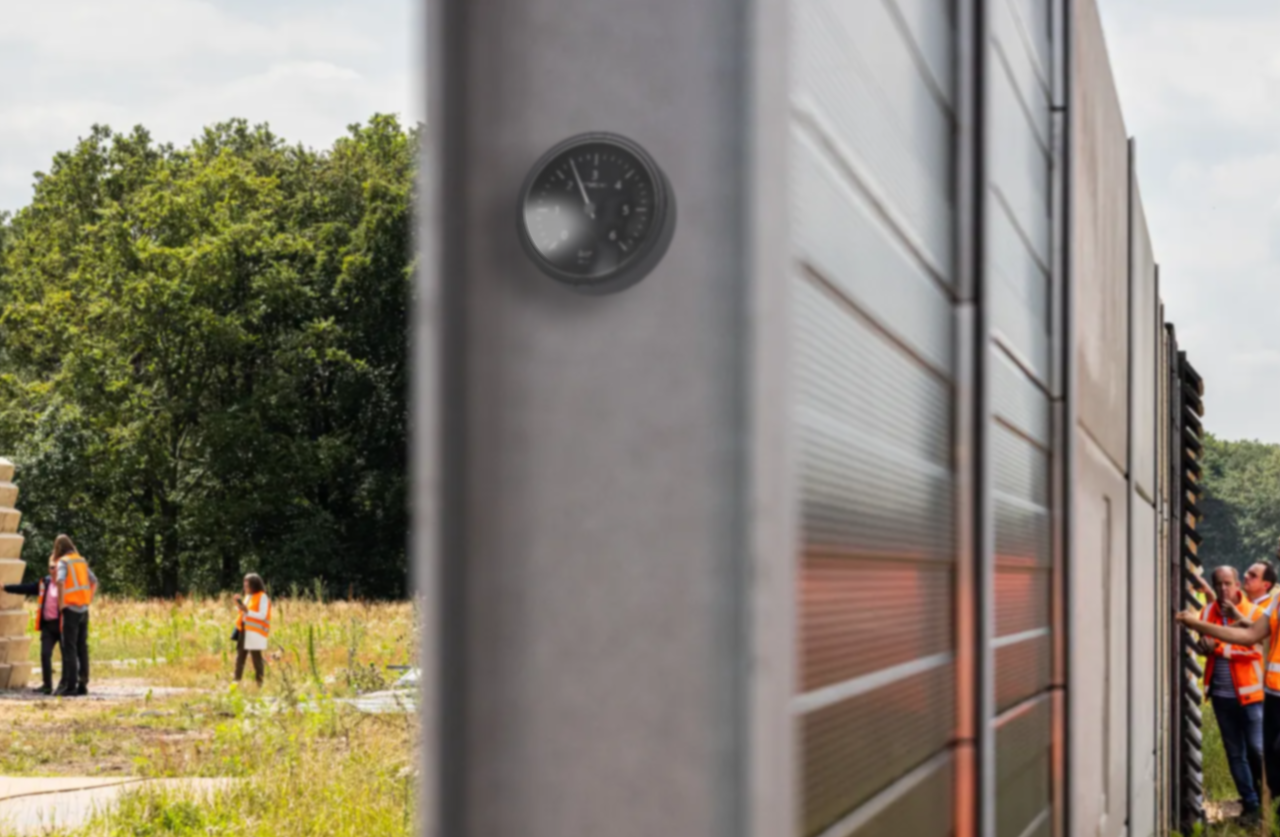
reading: **2.4** bar
